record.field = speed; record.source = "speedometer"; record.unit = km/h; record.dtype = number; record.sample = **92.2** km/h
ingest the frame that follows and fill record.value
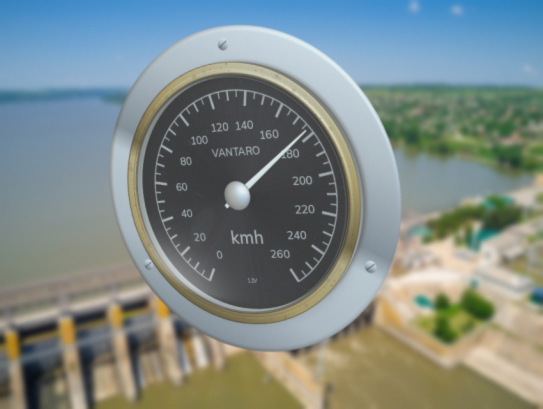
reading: **177.5** km/h
